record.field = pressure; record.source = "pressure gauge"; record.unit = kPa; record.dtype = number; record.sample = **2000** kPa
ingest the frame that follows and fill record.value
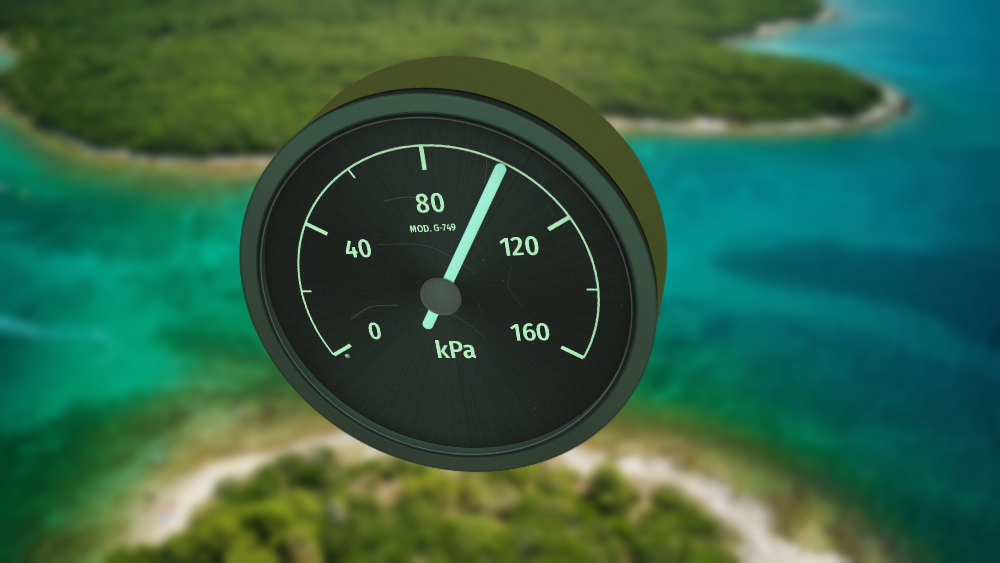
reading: **100** kPa
